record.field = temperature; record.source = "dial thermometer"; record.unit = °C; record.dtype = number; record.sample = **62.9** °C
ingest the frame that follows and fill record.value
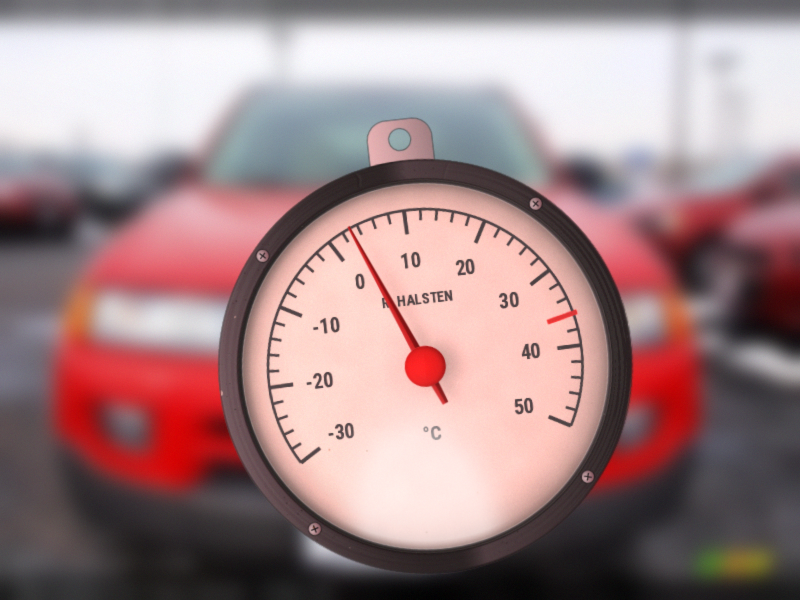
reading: **3** °C
